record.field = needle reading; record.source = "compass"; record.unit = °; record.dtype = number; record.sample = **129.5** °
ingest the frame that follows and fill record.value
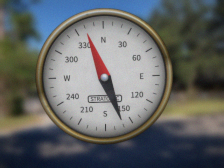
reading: **340** °
